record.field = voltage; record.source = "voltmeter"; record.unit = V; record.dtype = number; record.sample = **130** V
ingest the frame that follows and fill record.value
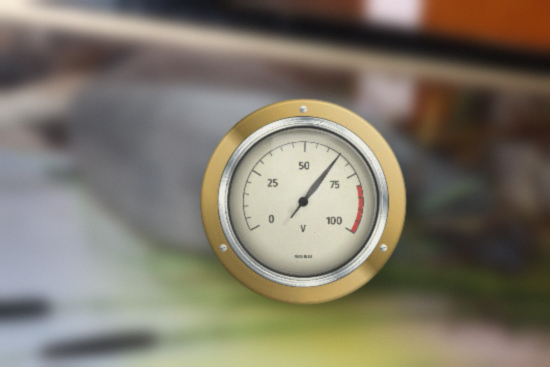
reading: **65** V
